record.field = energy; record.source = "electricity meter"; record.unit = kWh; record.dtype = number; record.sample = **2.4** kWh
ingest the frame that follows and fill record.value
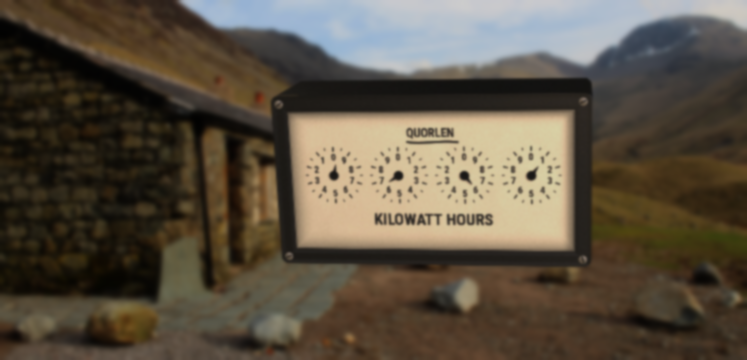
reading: **9661** kWh
